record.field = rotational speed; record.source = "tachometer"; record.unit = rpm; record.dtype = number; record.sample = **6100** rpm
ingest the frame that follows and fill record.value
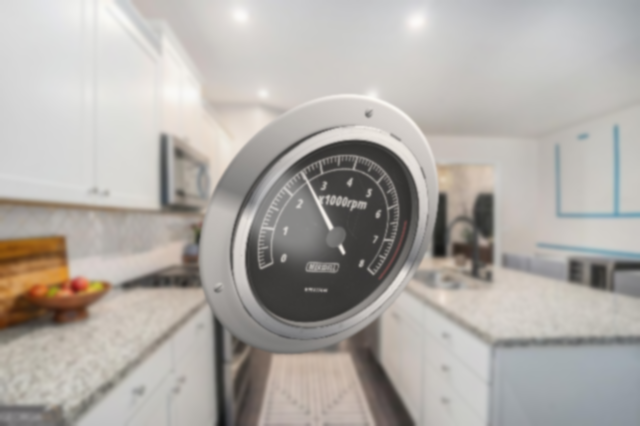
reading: **2500** rpm
